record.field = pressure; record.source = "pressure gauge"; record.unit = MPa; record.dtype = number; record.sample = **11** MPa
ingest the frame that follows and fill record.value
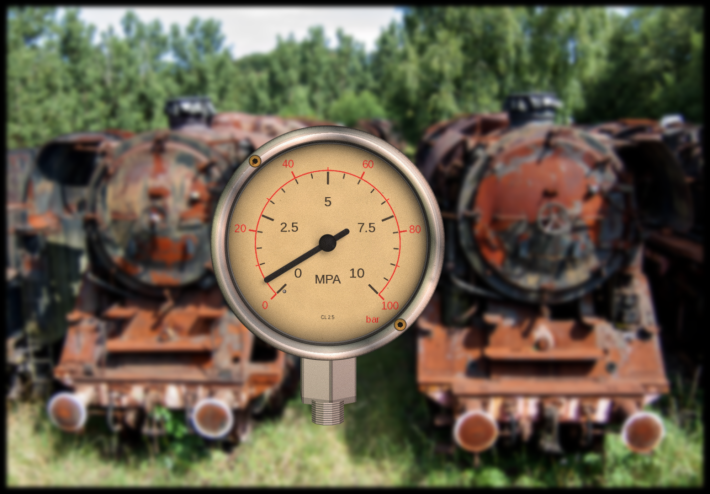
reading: **0.5** MPa
